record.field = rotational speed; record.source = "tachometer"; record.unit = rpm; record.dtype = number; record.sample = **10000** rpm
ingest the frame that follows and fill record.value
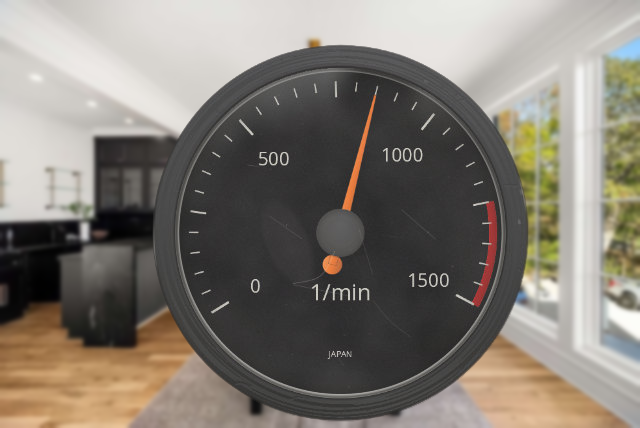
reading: **850** rpm
